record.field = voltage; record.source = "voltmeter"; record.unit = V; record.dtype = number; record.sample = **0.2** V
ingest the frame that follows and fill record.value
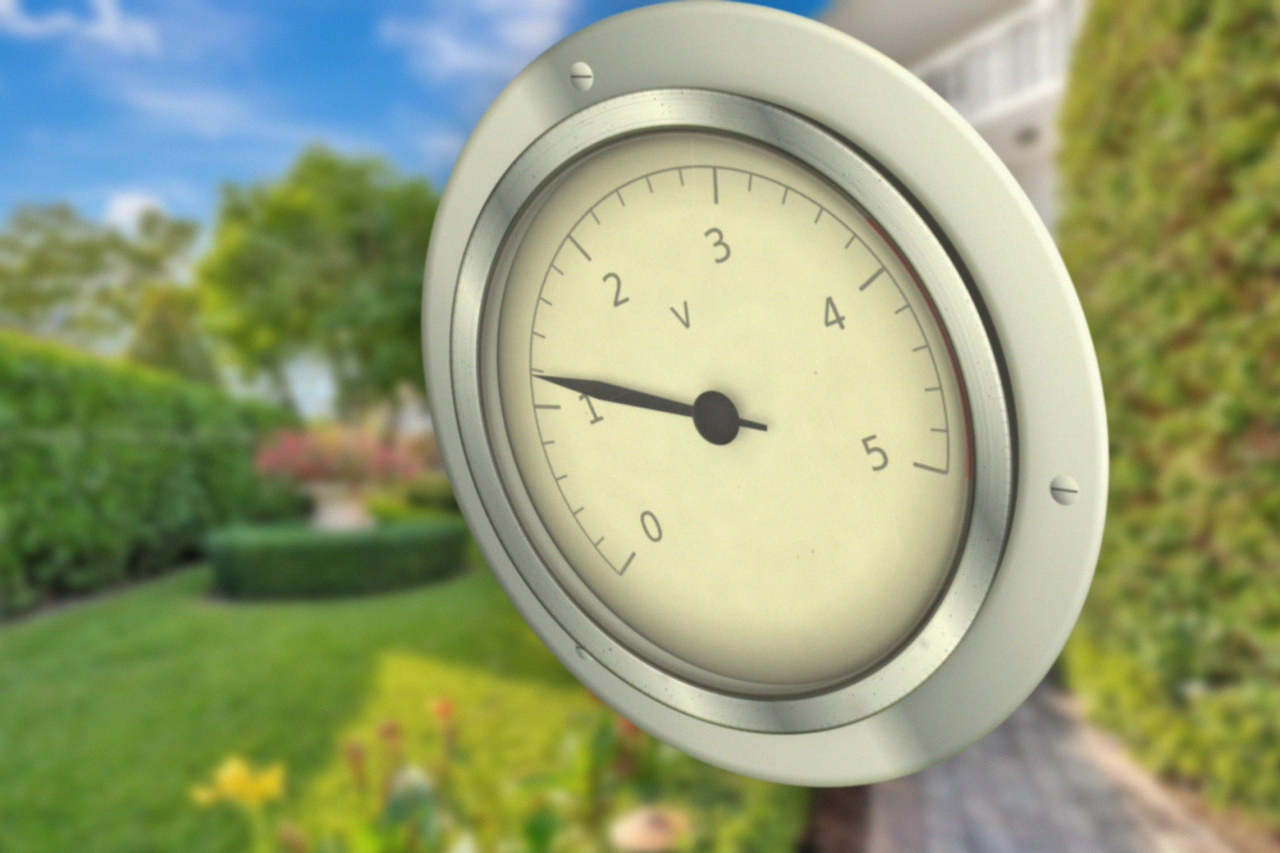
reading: **1.2** V
